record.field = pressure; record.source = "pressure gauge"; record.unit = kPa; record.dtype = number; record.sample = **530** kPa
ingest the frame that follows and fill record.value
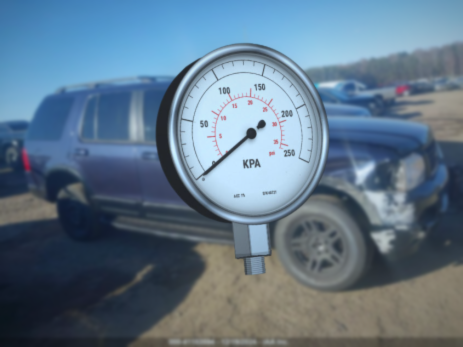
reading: **0** kPa
